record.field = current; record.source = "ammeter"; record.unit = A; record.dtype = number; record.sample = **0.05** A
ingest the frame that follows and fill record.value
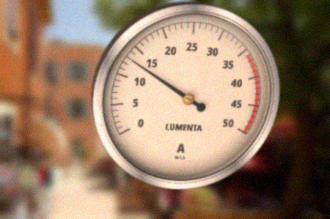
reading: **13** A
